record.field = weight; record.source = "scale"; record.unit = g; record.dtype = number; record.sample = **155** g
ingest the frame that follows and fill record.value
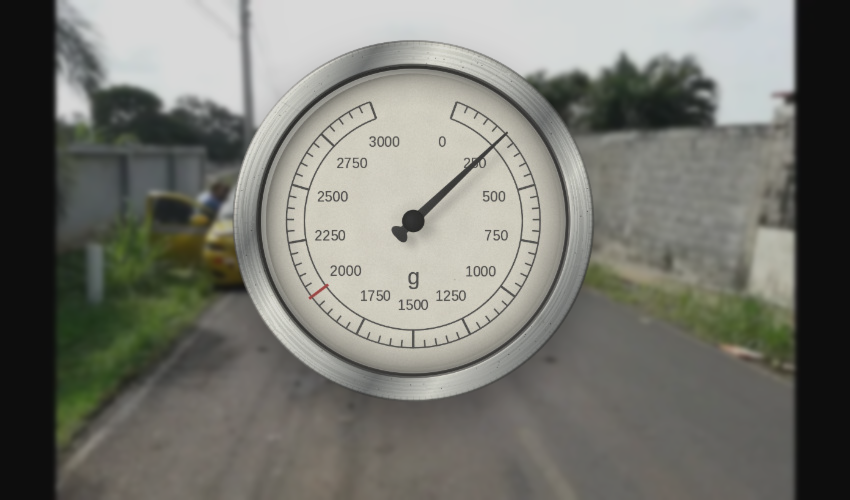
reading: **250** g
